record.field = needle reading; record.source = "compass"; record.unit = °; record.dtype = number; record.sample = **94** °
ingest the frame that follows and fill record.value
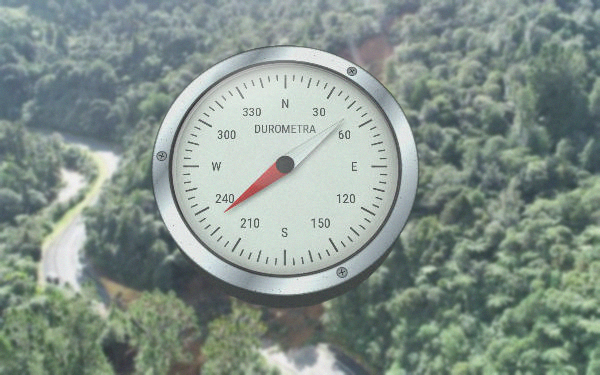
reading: **230** °
